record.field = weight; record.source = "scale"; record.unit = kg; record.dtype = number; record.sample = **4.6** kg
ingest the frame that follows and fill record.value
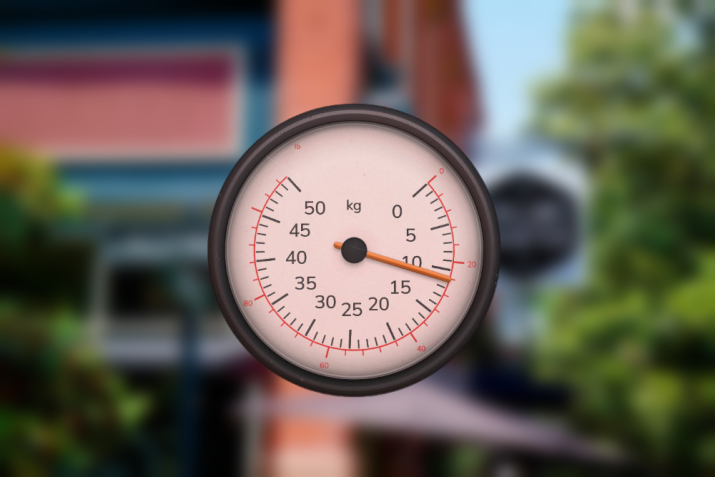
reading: **11** kg
